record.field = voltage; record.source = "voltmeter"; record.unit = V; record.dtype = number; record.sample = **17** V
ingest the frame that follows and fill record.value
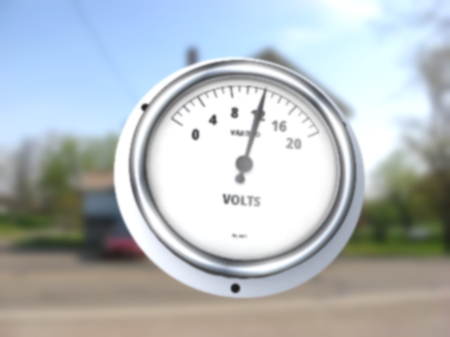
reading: **12** V
